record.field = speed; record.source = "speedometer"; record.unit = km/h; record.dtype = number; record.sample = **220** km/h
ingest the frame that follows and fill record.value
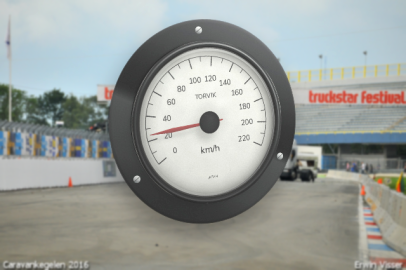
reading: **25** km/h
